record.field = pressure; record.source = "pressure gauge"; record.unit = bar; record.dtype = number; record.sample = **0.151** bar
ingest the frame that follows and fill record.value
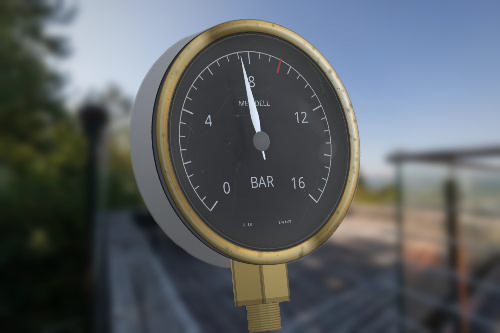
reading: **7.5** bar
